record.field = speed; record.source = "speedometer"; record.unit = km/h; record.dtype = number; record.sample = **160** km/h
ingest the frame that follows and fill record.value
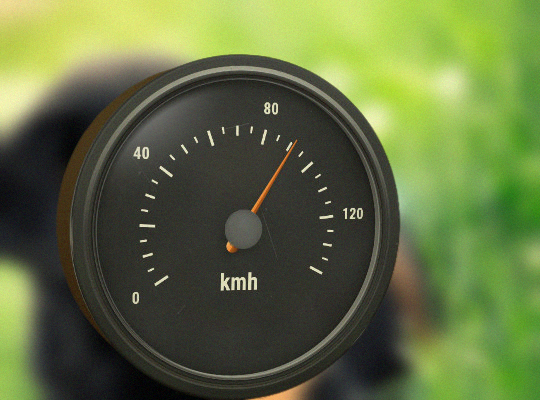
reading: **90** km/h
